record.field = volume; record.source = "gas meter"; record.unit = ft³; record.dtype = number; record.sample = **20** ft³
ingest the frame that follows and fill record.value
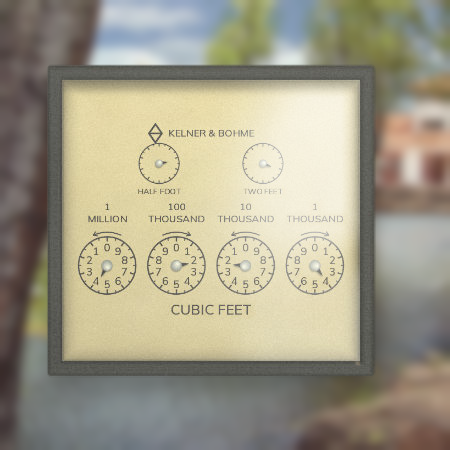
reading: **422400** ft³
